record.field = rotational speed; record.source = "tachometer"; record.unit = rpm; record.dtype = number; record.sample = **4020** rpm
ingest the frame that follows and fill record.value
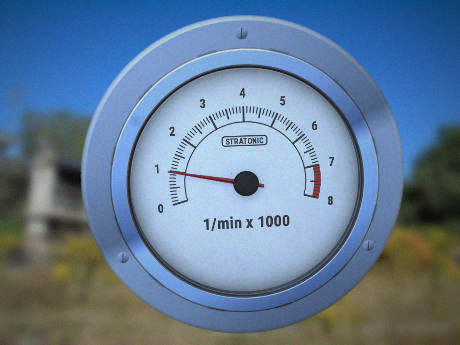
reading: **1000** rpm
